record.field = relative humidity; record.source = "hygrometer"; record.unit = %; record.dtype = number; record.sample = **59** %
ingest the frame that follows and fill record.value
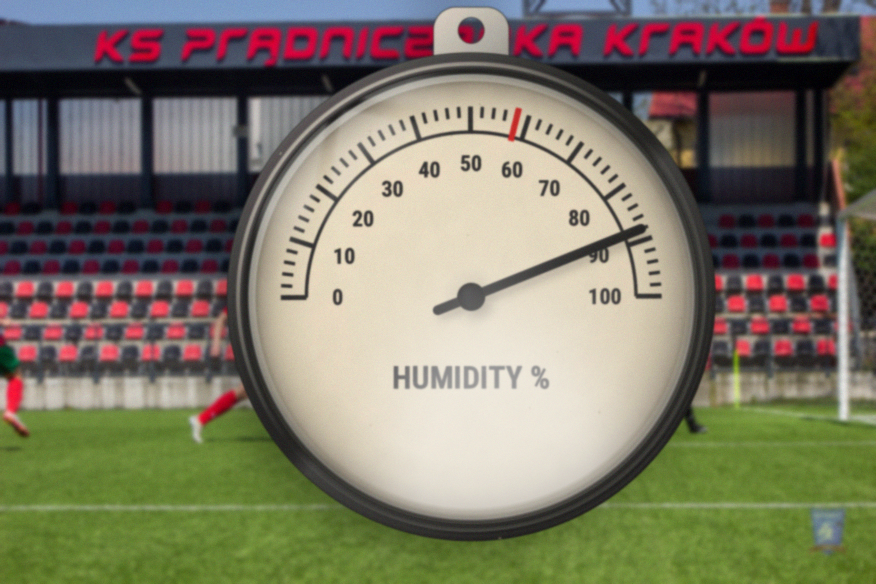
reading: **88** %
